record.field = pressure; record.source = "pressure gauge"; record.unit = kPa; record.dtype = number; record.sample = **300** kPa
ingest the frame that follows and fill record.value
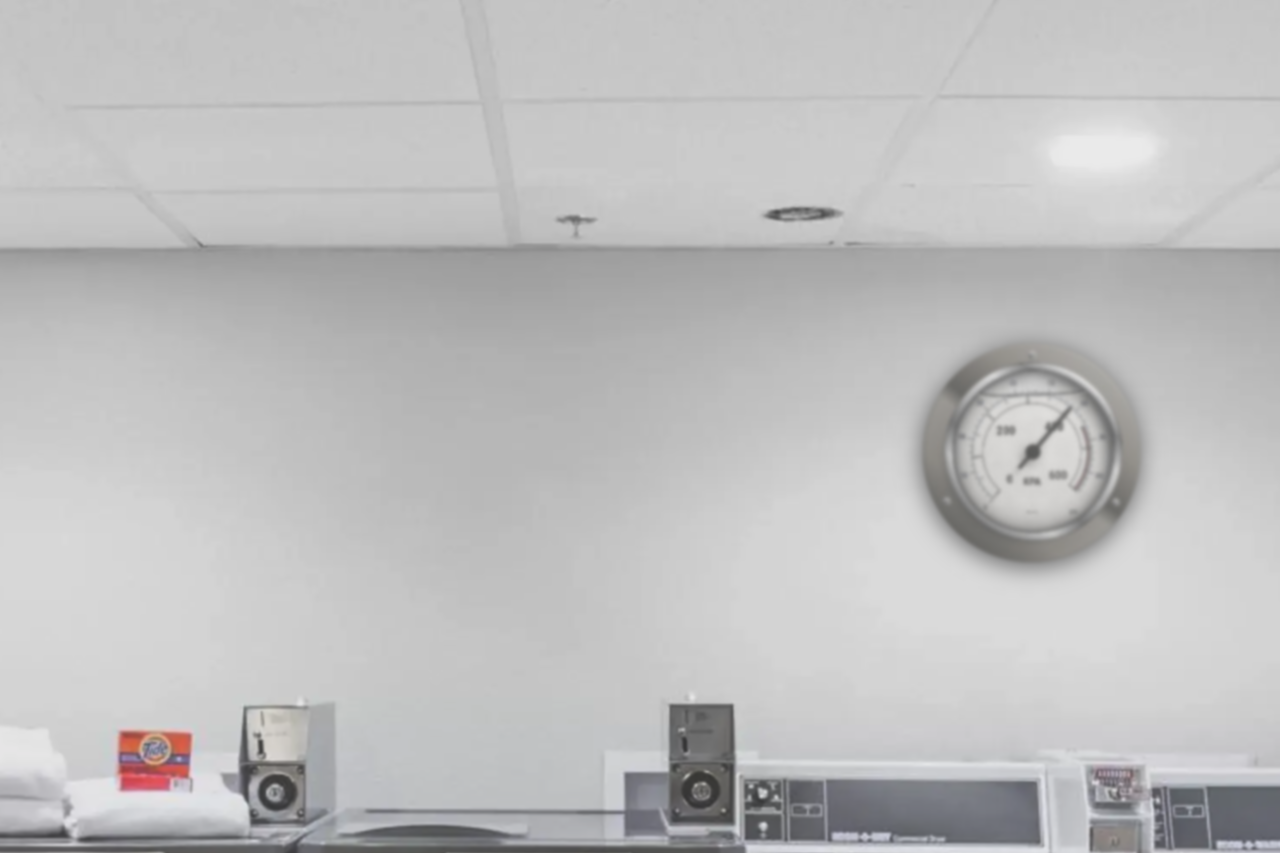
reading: **400** kPa
